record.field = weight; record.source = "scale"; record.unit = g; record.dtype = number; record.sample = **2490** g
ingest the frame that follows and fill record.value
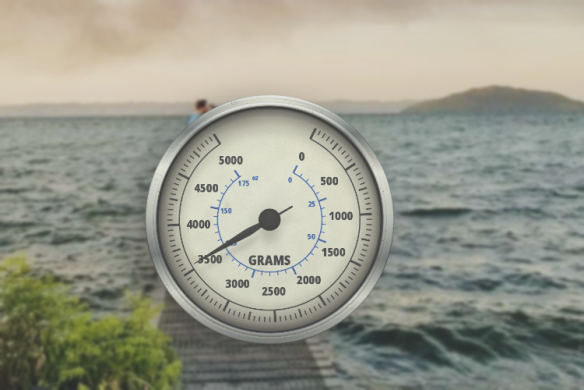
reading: **3550** g
